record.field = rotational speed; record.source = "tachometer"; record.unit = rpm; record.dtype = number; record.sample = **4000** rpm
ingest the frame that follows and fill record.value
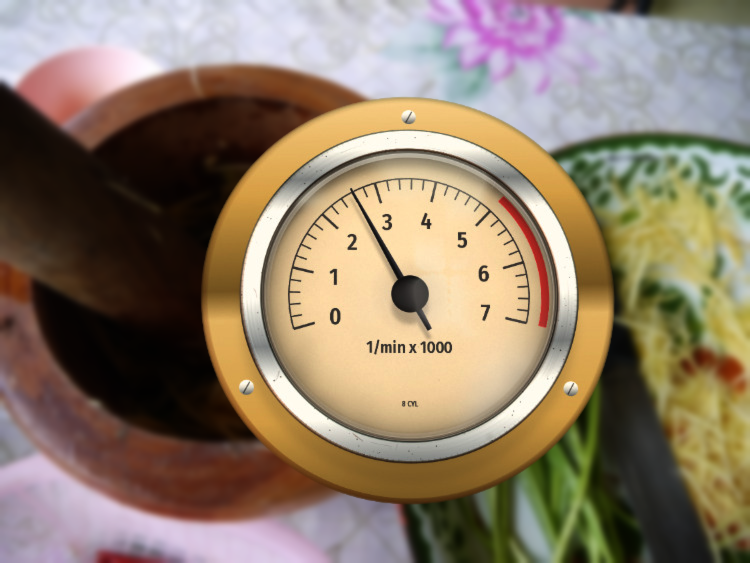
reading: **2600** rpm
